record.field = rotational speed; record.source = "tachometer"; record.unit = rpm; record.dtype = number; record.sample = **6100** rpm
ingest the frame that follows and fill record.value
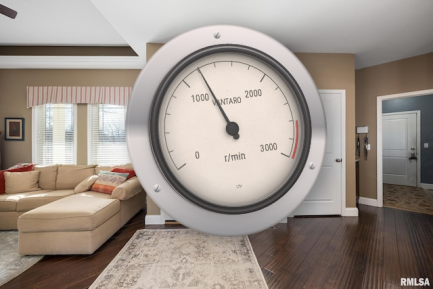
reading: **1200** rpm
